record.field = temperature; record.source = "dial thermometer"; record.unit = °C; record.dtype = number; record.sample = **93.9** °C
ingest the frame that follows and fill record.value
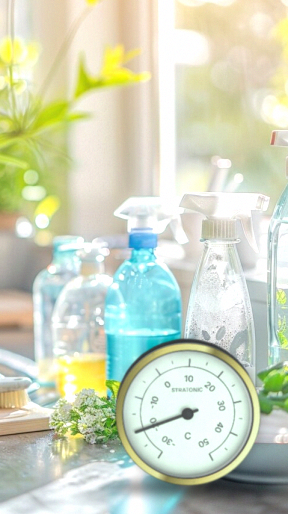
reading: **-20** °C
